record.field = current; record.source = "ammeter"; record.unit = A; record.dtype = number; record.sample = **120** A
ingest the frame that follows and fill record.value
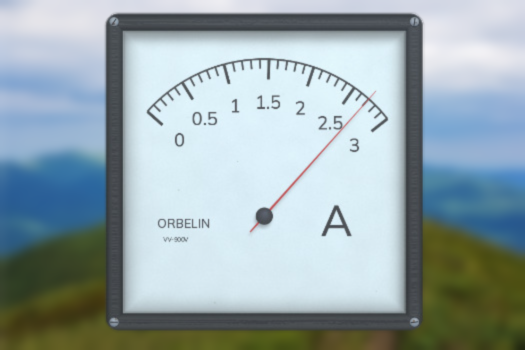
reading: **2.7** A
